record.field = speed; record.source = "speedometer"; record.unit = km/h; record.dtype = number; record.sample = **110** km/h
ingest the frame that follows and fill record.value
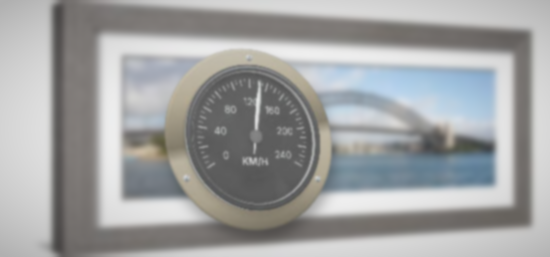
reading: **130** km/h
